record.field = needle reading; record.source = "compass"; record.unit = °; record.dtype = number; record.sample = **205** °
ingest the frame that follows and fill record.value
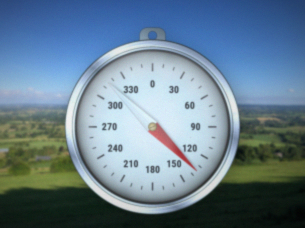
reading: **135** °
